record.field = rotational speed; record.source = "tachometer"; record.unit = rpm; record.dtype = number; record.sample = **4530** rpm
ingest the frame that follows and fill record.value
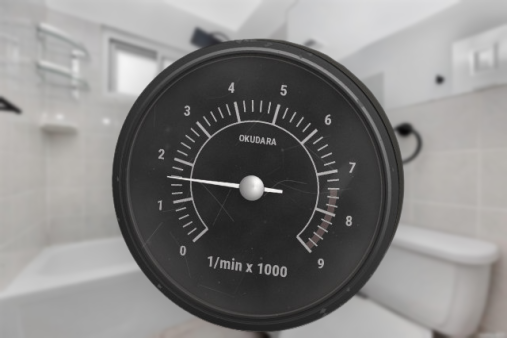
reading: **1600** rpm
